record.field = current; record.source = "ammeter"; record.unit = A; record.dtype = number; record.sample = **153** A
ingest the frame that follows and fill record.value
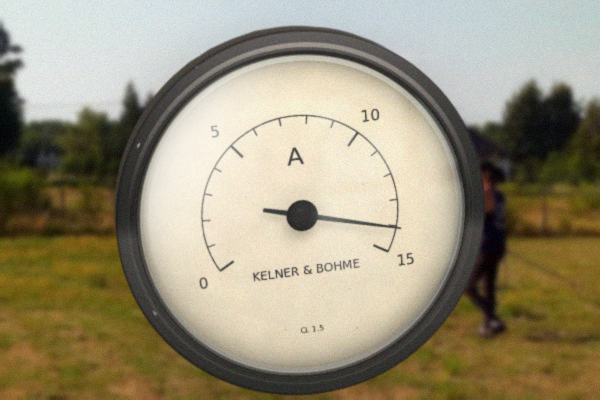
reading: **14** A
